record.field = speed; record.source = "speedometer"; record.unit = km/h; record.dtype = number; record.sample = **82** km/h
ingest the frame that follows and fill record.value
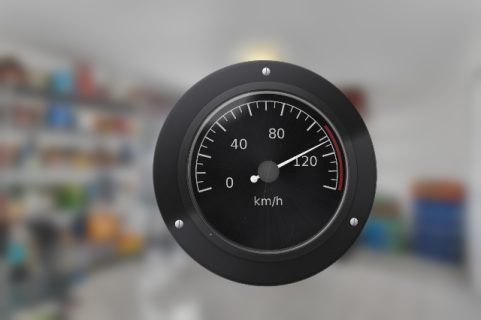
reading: **112.5** km/h
